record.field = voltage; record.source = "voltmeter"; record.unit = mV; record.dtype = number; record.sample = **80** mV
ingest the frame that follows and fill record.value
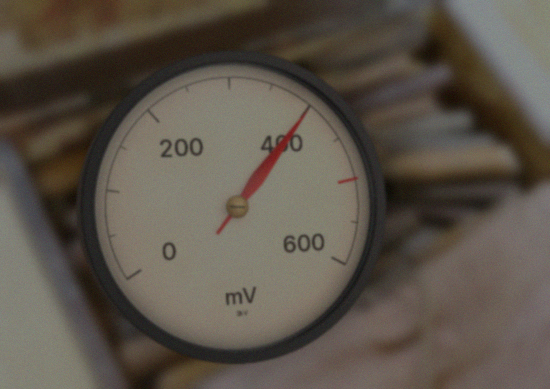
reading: **400** mV
